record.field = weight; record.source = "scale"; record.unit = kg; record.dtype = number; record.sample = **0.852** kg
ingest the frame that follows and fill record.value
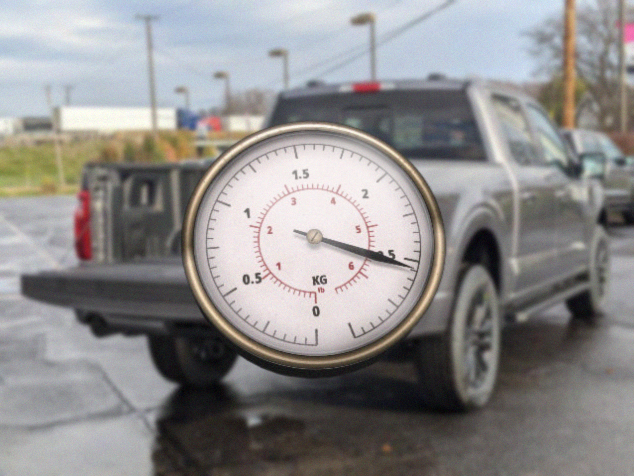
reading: **2.55** kg
